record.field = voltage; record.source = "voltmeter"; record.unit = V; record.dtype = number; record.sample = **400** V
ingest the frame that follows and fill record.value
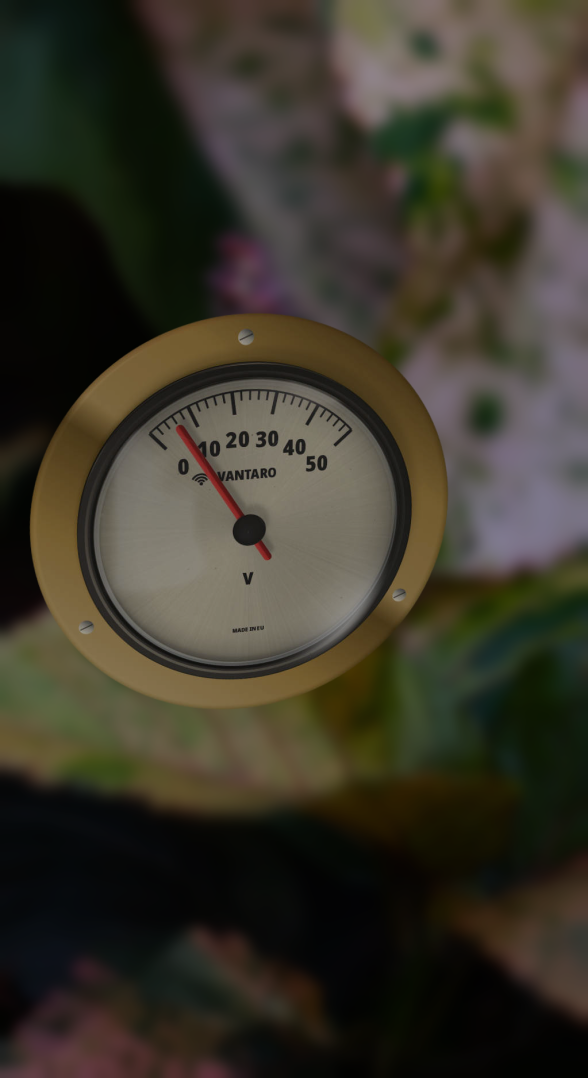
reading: **6** V
